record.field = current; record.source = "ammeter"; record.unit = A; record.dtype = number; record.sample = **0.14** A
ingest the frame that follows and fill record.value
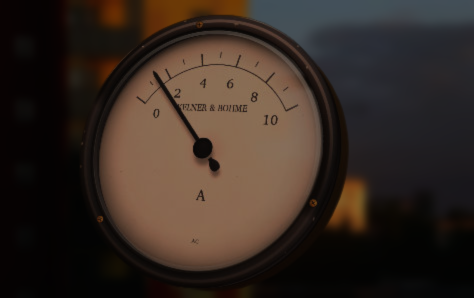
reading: **1.5** A
